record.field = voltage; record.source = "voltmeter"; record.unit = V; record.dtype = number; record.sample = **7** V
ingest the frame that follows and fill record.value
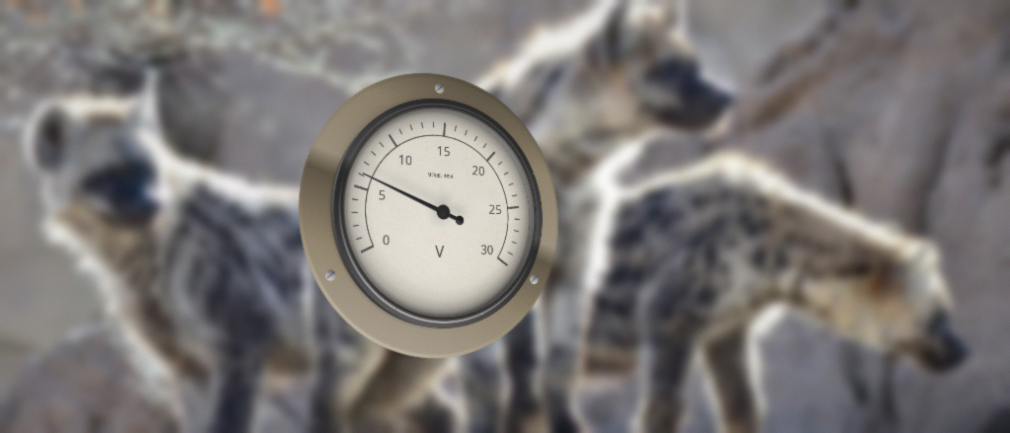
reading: **6** V
